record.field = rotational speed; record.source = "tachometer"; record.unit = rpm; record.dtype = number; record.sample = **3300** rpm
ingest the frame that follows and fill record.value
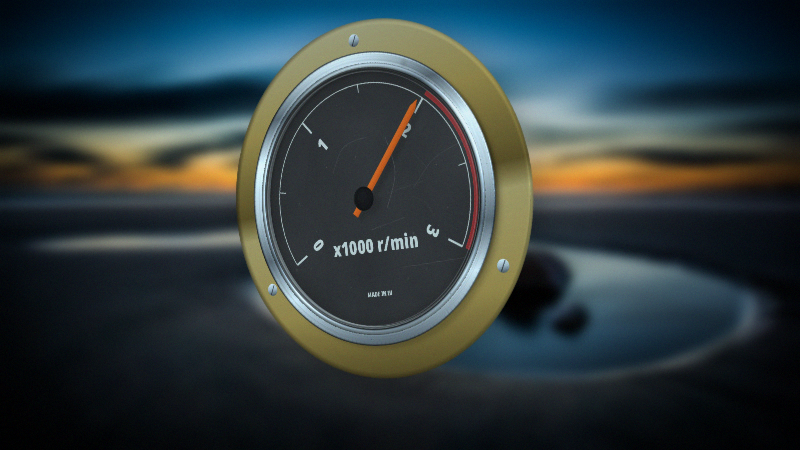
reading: **2000** rpm
